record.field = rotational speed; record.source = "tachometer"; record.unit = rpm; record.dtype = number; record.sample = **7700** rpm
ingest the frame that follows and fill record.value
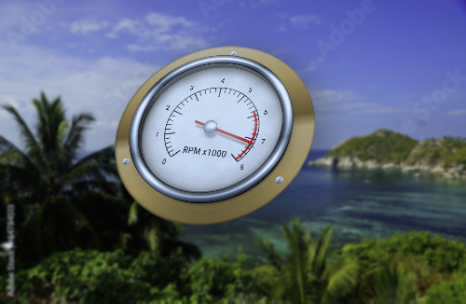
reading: **7200** rpm
